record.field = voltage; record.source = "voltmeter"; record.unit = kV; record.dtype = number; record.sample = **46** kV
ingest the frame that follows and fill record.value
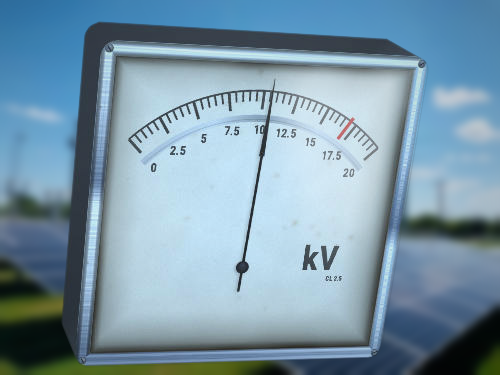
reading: **10.5** kV
